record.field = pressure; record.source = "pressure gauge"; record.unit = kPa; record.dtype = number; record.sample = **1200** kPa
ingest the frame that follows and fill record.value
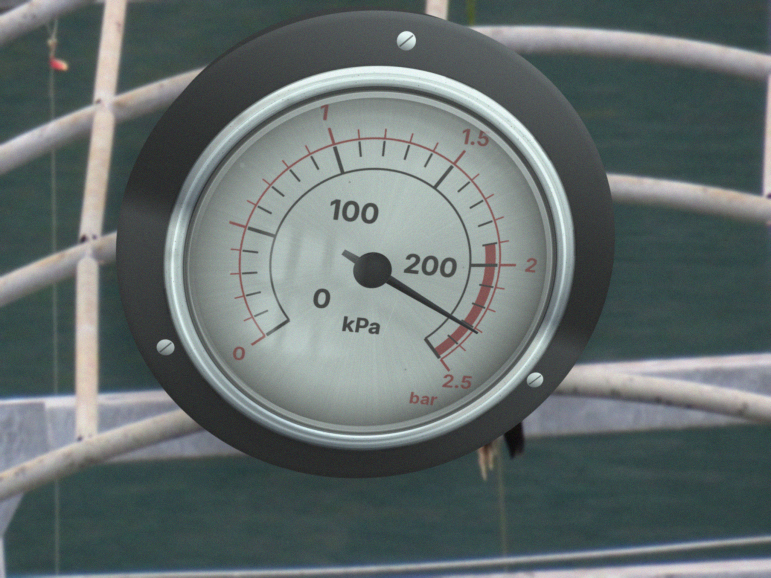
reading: **230** kPa
